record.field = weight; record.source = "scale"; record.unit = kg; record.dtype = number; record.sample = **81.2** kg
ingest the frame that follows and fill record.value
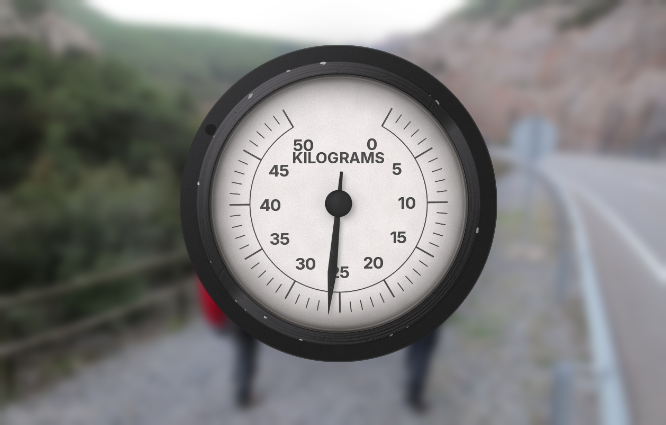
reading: **26** kg
